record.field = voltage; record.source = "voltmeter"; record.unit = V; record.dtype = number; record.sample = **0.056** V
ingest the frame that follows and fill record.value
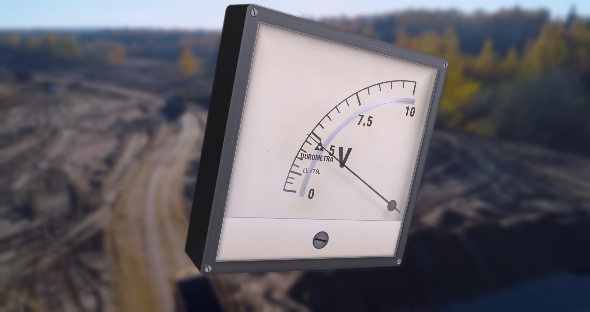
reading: **4.75** V
